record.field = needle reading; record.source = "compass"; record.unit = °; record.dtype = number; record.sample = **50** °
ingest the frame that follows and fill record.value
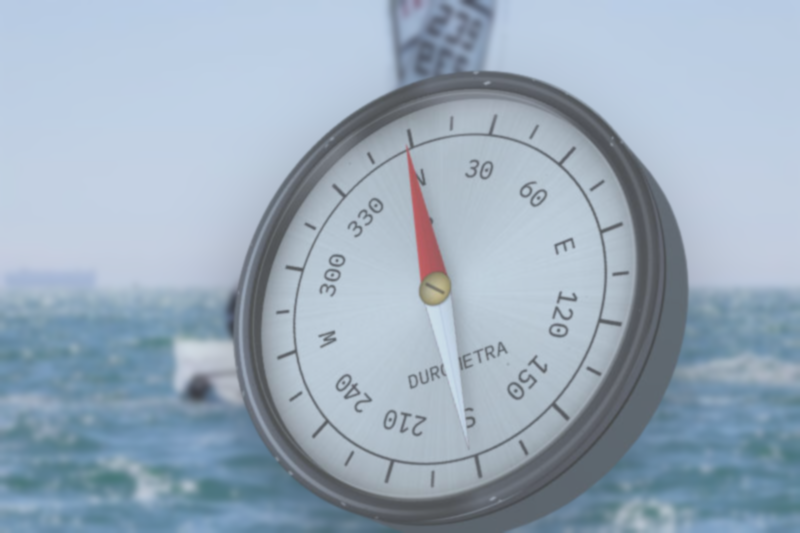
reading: **0** °
